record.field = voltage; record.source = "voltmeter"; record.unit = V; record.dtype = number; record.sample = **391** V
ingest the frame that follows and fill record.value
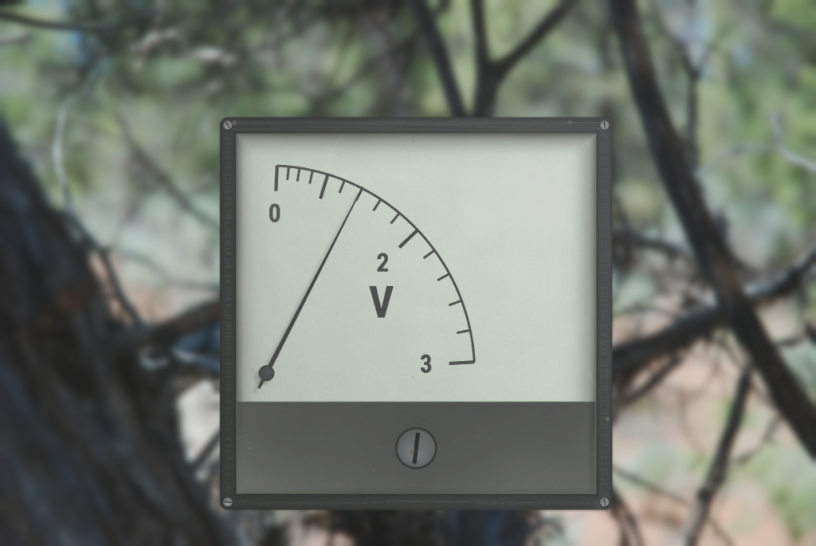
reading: **1.4** V
